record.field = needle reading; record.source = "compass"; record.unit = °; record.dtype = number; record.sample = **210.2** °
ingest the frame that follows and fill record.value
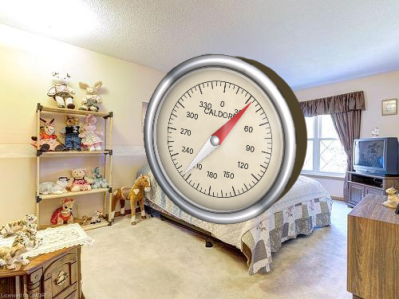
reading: **35** °
